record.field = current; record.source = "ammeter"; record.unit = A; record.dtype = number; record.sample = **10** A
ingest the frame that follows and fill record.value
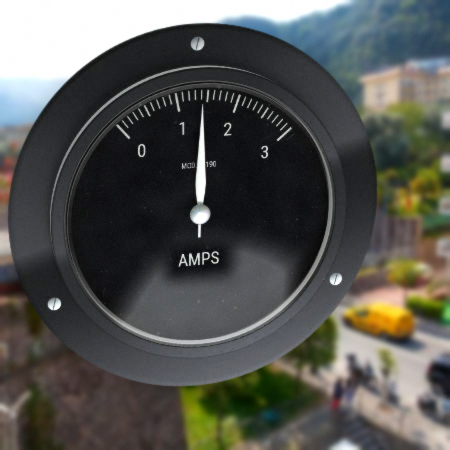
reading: **1.4** A
